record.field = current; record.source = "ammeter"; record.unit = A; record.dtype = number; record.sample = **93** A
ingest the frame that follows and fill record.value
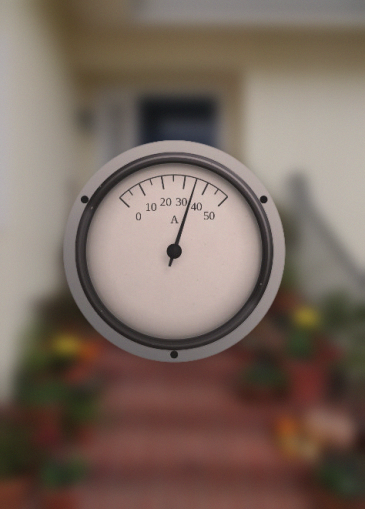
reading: **35** A
